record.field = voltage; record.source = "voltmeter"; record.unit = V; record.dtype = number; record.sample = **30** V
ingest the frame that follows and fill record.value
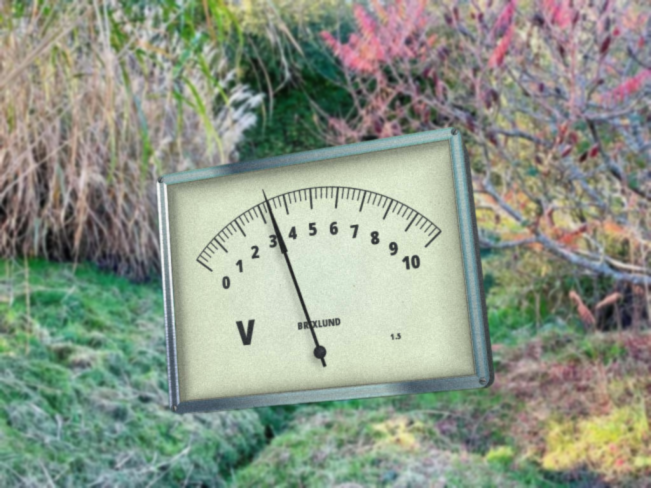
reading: **3.4** V
